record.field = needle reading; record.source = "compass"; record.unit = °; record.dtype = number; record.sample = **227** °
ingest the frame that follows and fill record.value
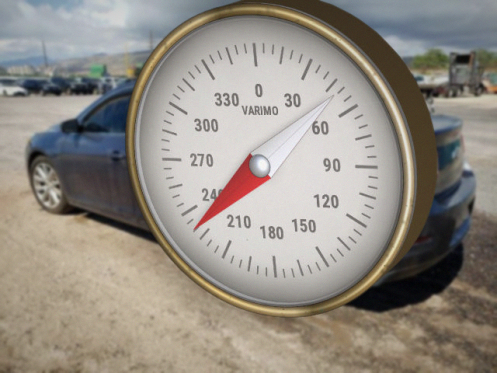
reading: **230** °
